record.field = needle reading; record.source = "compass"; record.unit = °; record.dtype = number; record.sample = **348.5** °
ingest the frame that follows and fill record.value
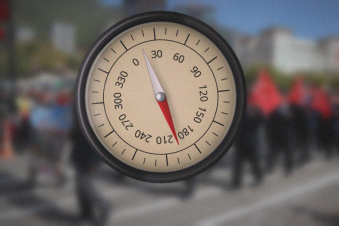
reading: **195** °
